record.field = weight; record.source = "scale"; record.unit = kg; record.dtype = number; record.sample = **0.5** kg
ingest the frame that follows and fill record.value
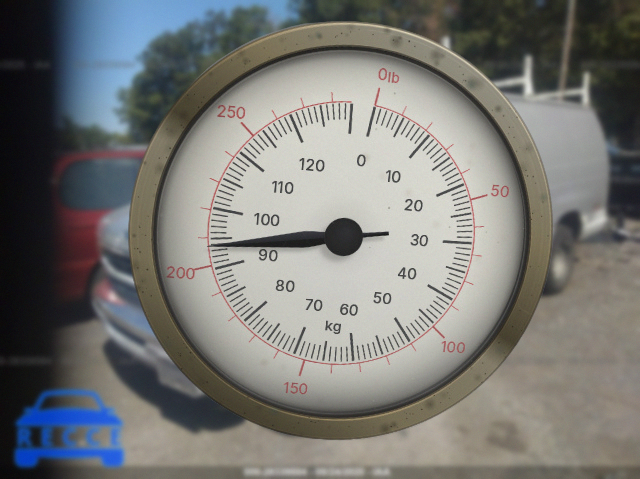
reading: **94** kg
